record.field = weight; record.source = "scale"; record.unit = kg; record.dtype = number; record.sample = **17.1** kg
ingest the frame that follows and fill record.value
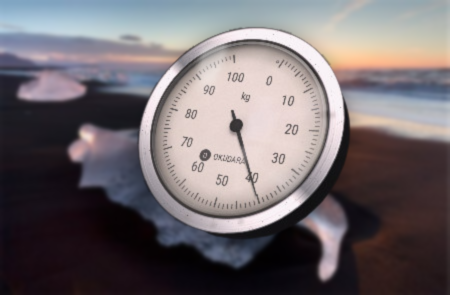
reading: **40** kg
